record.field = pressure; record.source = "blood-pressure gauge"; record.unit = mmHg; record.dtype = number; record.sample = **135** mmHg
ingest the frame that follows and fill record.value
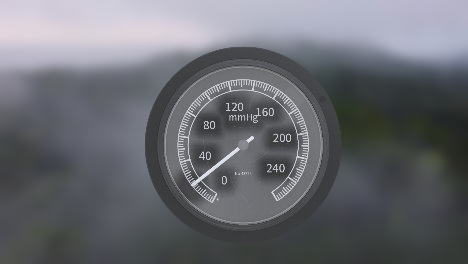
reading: **20** mmHg
